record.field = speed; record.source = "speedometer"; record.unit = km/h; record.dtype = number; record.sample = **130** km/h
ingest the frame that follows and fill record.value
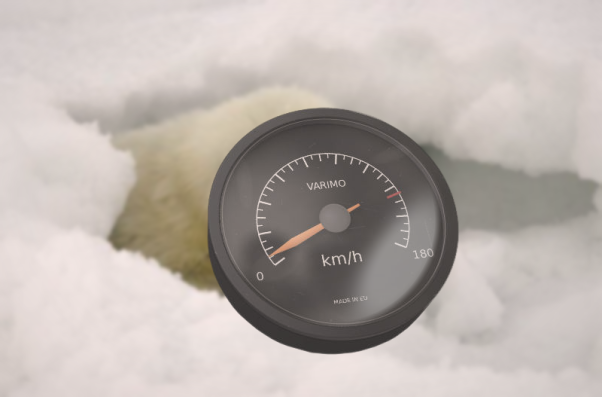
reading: **5** km/h
